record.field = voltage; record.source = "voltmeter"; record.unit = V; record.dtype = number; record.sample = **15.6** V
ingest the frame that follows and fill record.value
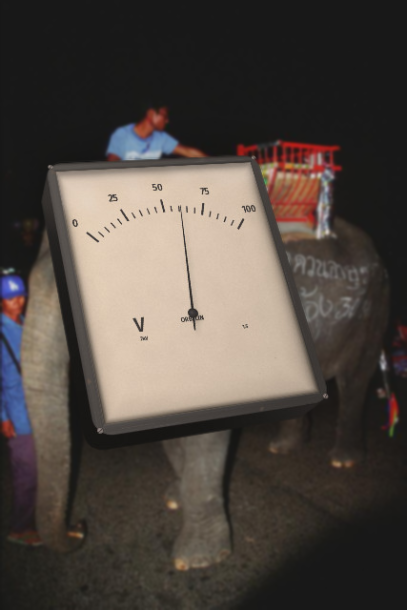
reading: **60** V
